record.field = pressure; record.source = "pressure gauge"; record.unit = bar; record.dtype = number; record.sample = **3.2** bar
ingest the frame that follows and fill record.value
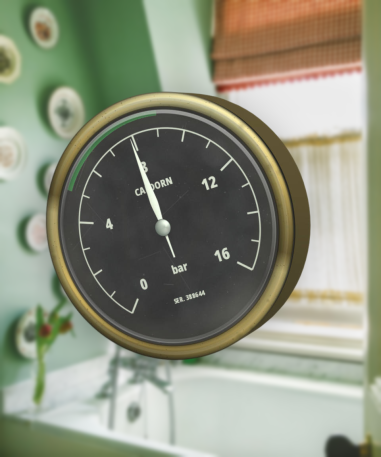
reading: **8** bar
